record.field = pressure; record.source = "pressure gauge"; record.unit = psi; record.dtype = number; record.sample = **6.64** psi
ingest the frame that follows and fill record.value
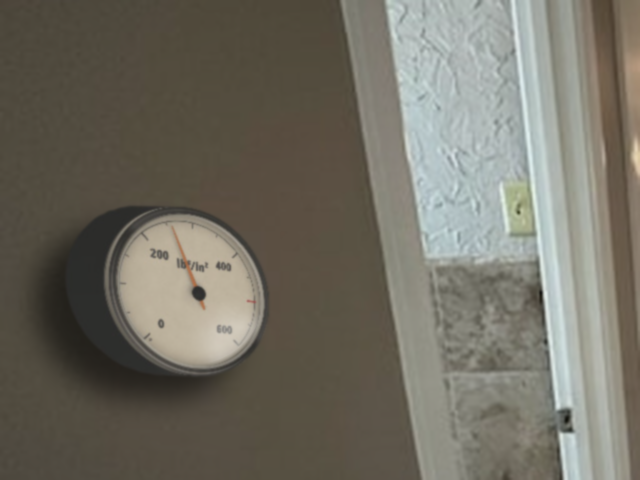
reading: **250** psi
